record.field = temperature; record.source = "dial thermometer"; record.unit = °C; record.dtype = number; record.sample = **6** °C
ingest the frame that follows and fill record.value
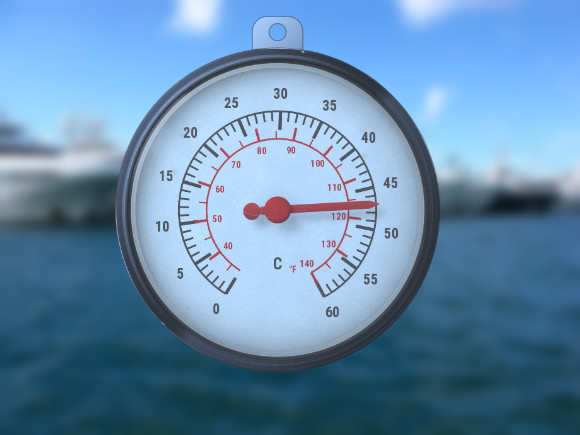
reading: **47** °C
